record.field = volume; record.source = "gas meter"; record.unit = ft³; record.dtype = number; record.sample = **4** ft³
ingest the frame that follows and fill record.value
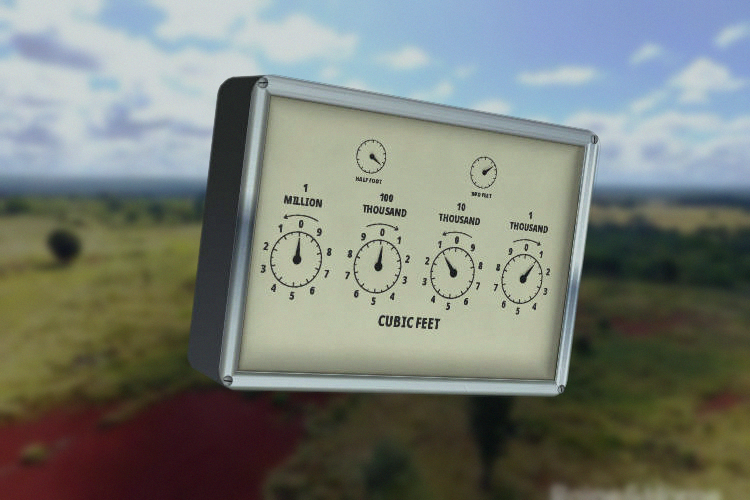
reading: **1100** ft³
